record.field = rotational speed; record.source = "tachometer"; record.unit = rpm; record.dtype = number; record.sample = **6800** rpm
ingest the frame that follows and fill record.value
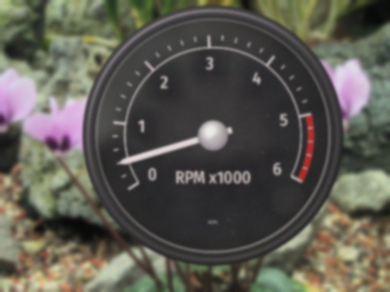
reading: **400** rpm
